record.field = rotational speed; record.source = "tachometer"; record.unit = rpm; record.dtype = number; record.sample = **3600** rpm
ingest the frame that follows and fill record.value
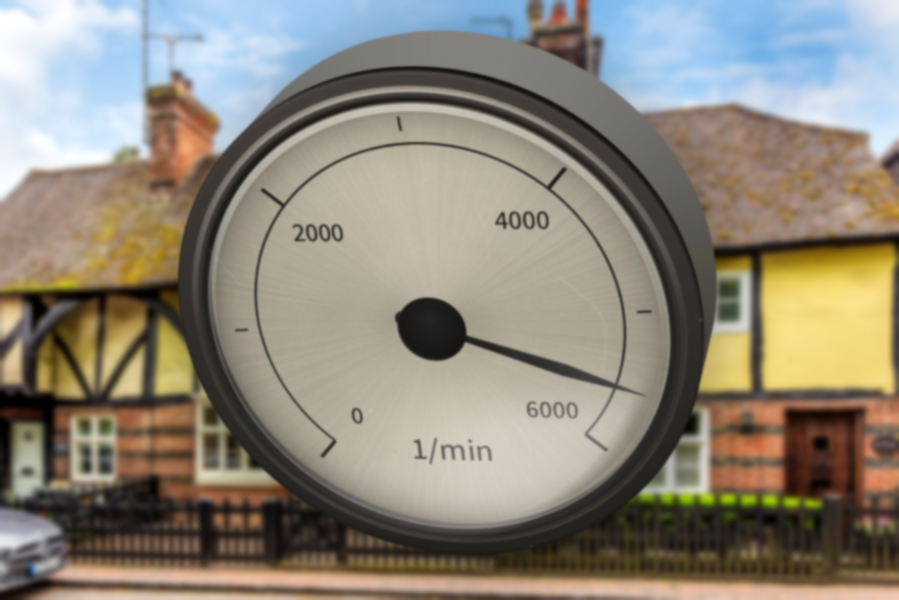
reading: **5500** rpm
